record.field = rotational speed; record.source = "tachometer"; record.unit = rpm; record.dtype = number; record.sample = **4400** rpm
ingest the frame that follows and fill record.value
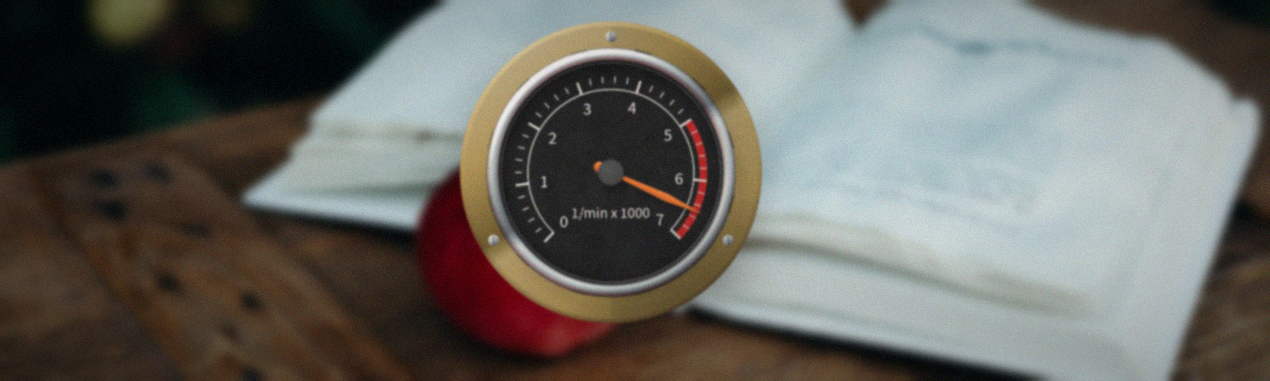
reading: **6500** rpm
